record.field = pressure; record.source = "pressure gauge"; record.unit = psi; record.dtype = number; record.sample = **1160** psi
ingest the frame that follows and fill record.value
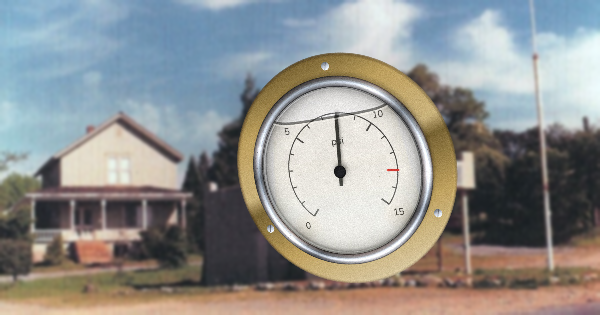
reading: **8** psi
